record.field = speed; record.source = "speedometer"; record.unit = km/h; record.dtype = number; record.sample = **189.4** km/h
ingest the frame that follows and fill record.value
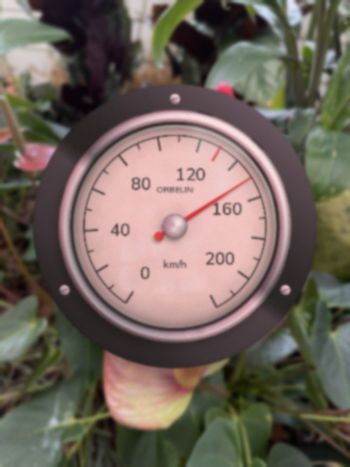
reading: **150** km/h
